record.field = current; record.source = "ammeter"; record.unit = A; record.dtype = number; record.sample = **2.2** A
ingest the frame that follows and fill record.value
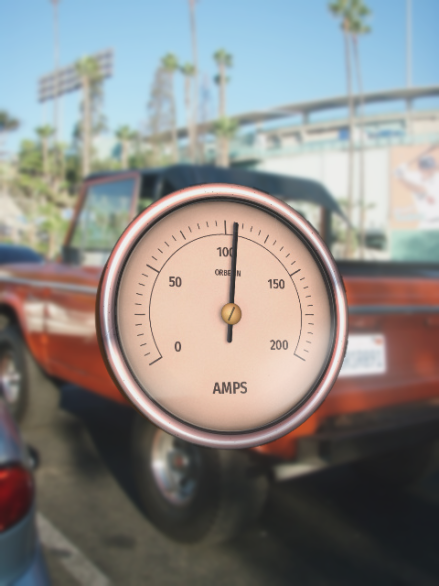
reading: **105** A
